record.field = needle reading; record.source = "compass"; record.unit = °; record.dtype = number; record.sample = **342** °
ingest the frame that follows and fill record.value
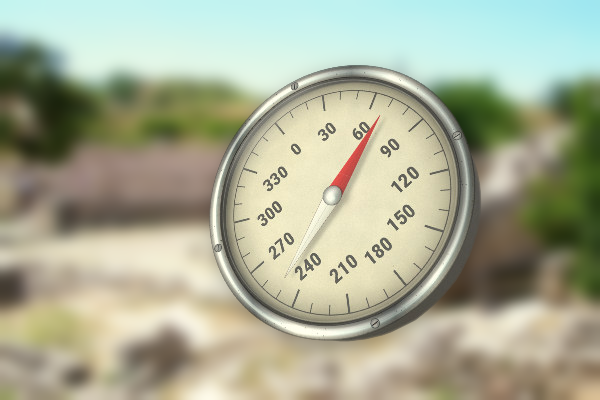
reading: **70** °
